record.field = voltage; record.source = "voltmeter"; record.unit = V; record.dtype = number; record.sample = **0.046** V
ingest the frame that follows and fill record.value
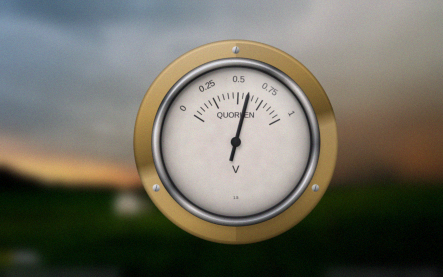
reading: **0.6** V
